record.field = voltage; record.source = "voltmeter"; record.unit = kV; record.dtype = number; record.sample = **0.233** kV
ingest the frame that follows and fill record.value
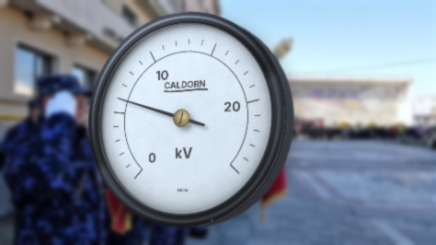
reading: **6** kV
